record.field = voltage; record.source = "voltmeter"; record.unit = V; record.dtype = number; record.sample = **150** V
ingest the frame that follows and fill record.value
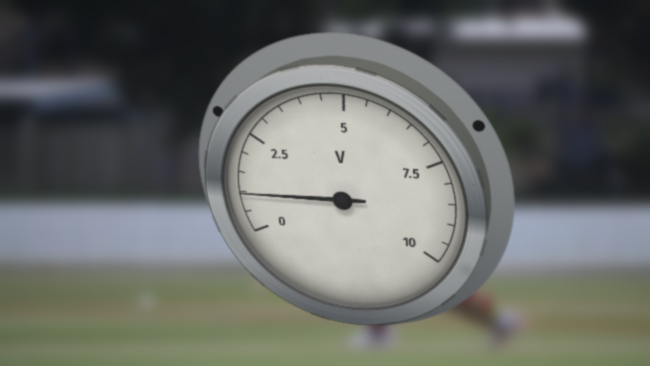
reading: **1** V
